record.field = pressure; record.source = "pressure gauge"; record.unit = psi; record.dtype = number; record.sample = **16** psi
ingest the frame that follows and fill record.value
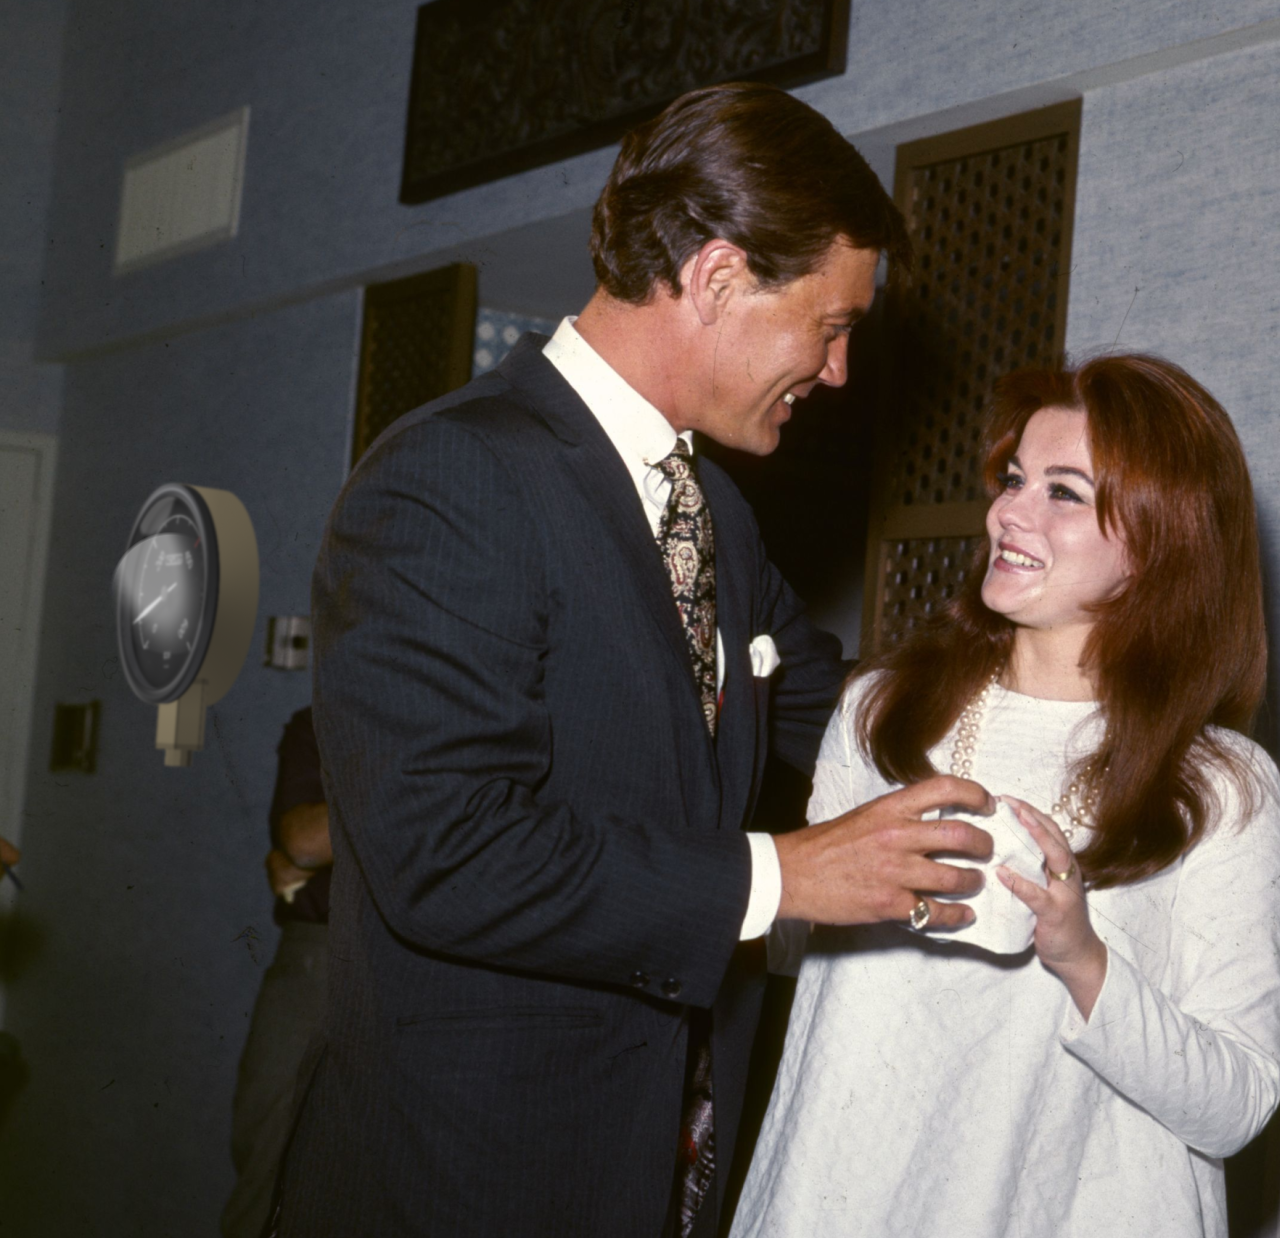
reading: **50** psi
